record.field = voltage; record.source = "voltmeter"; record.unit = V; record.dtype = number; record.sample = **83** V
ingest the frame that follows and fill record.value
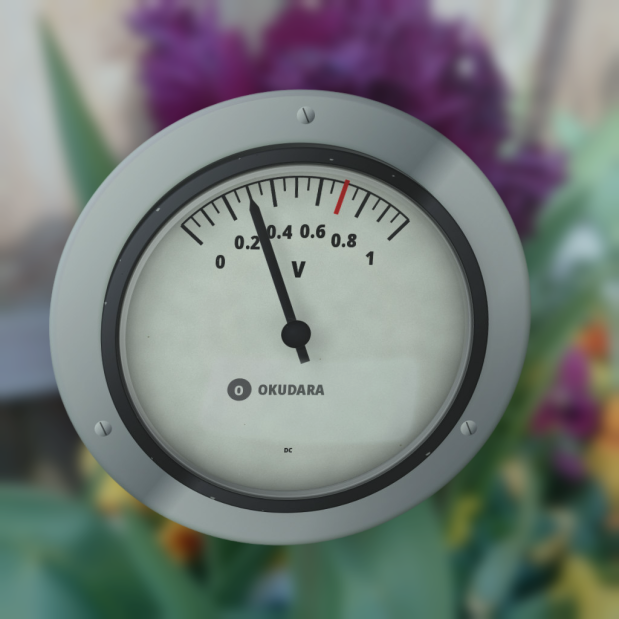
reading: **0.3** V
